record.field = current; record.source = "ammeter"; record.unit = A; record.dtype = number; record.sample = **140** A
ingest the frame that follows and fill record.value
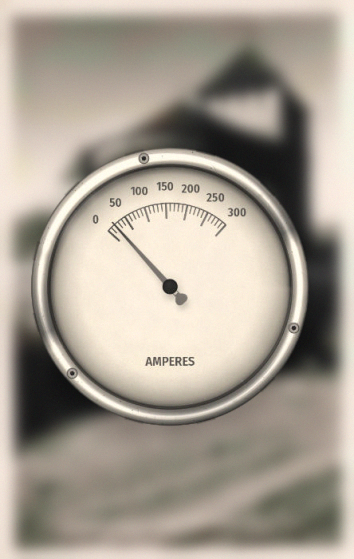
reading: **20** A
